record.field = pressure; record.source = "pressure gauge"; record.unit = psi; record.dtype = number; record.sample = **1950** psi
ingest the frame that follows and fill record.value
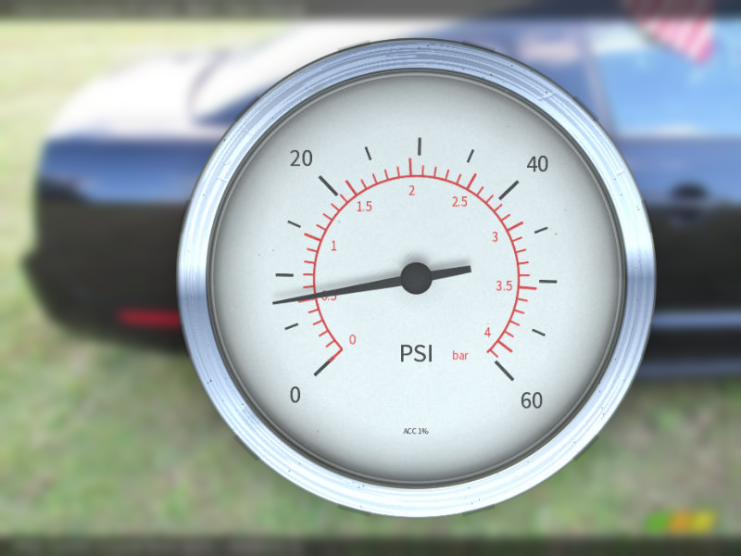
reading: **7.5** psi
